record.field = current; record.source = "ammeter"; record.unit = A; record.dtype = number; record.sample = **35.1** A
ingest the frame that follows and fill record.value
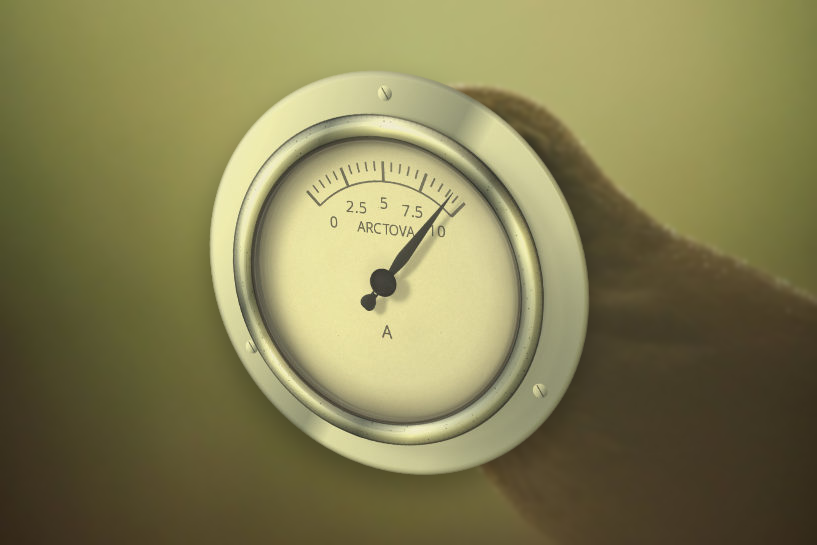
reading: **9.25** A
